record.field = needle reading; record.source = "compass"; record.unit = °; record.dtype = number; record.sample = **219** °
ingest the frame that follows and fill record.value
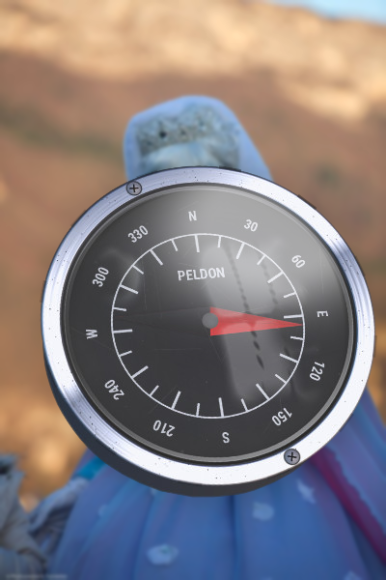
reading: **97.5** °
